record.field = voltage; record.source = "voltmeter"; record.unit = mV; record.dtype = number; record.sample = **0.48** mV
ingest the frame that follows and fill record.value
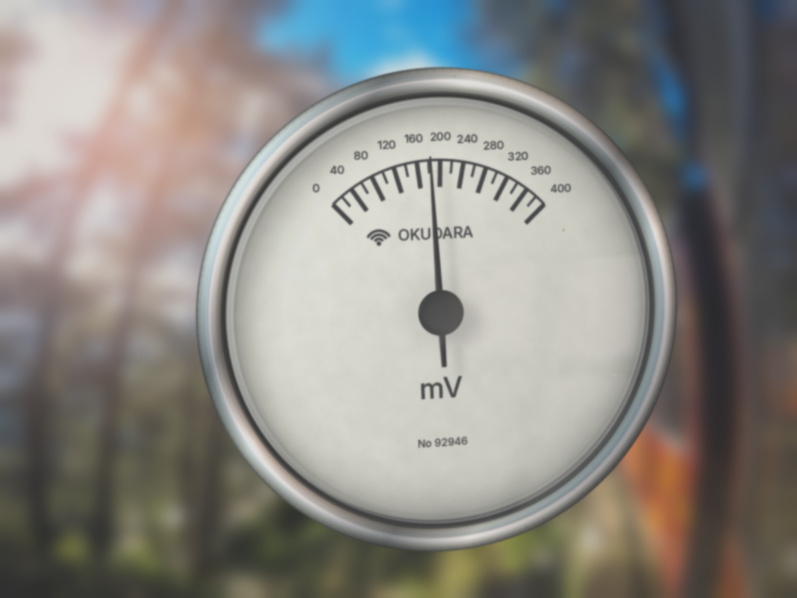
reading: **180** mV
